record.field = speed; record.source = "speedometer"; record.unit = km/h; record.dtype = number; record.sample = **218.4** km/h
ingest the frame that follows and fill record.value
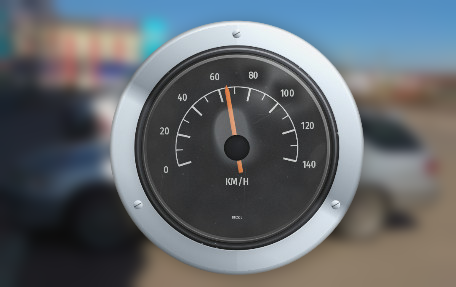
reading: **65** km/h
